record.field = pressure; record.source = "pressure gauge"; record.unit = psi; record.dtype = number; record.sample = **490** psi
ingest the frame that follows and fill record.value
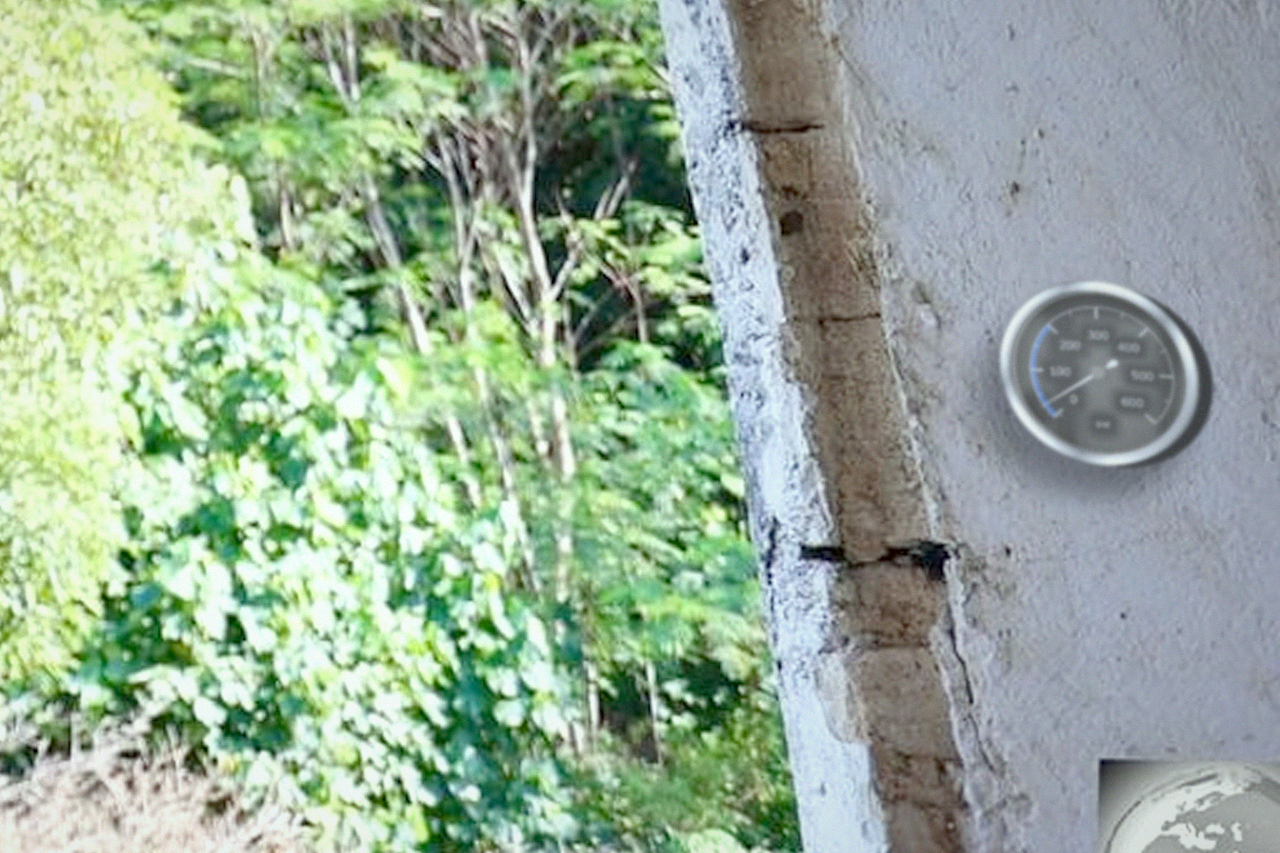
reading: **25** psi
